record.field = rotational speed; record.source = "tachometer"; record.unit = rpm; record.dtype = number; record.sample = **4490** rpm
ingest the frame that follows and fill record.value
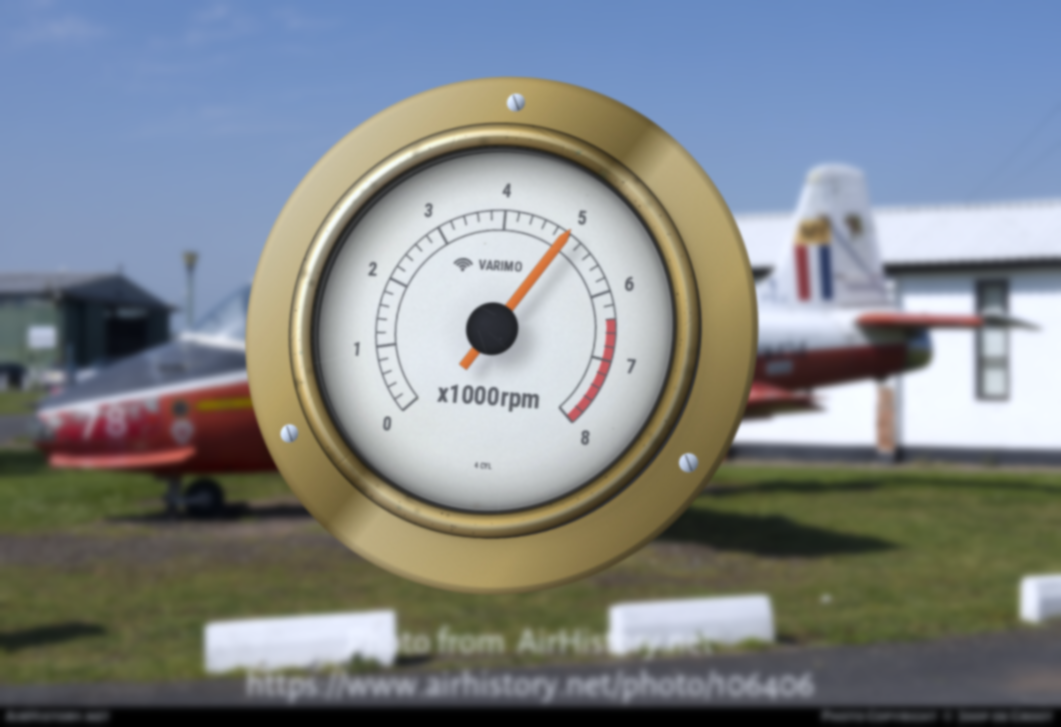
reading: **5000** rpm
